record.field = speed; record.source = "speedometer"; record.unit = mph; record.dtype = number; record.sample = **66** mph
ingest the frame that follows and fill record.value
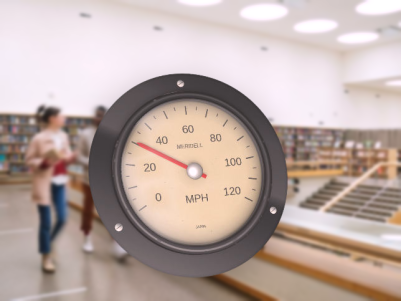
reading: **30** mph
